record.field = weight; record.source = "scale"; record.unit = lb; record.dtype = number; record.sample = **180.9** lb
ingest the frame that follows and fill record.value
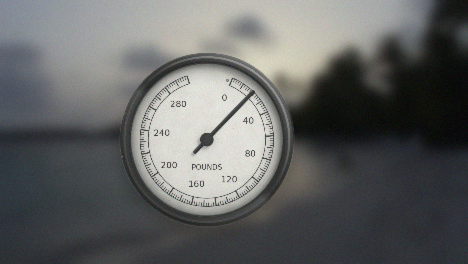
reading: **20** lb
